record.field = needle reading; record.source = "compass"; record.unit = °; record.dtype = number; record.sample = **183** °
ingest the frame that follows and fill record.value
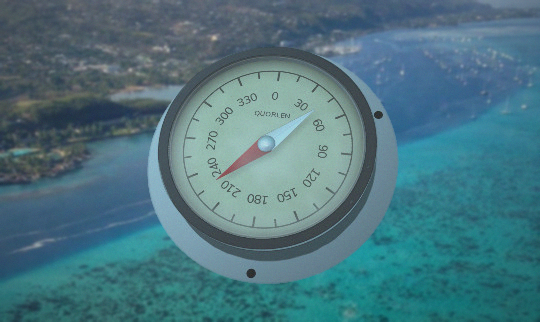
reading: **225** °
